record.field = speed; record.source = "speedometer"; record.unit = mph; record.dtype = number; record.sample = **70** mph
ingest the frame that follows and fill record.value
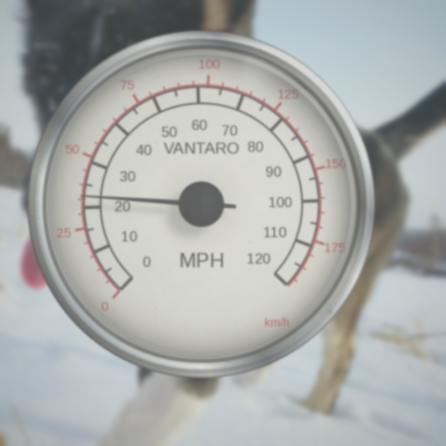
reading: **22.5** mph
